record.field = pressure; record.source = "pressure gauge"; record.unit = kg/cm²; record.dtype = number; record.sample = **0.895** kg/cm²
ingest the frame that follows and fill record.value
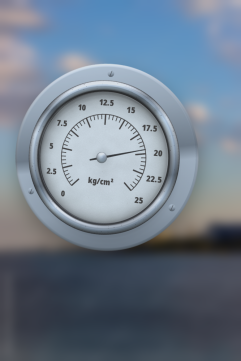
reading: **19.5** kg/cm²
